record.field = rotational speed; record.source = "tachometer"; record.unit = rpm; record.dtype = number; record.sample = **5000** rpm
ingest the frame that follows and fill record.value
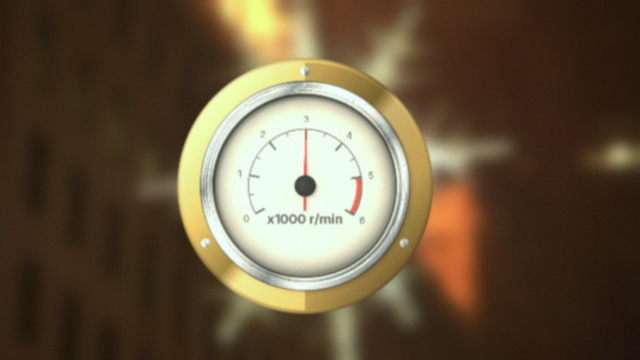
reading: **3000** rpm
